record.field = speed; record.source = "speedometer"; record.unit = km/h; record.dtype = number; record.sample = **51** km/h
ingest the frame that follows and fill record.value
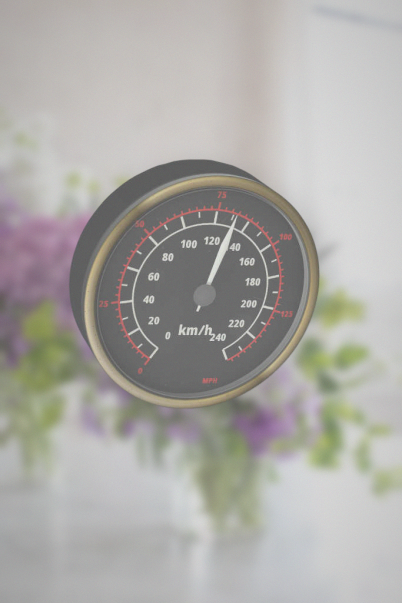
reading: **130** km/h
